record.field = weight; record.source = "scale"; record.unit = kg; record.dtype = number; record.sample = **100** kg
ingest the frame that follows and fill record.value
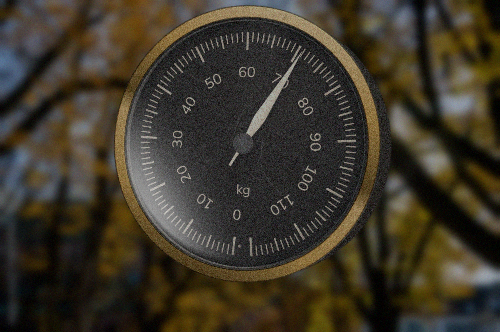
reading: **71** kg
